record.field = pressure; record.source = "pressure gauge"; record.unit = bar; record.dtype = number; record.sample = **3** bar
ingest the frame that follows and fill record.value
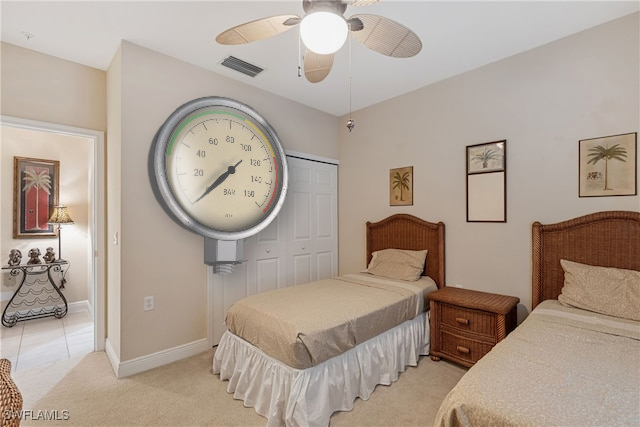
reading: **0** bar
